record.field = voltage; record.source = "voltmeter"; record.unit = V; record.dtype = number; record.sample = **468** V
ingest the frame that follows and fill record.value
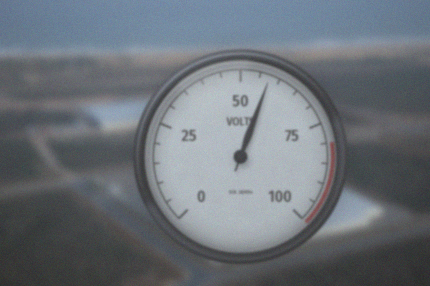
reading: **57.5** V
